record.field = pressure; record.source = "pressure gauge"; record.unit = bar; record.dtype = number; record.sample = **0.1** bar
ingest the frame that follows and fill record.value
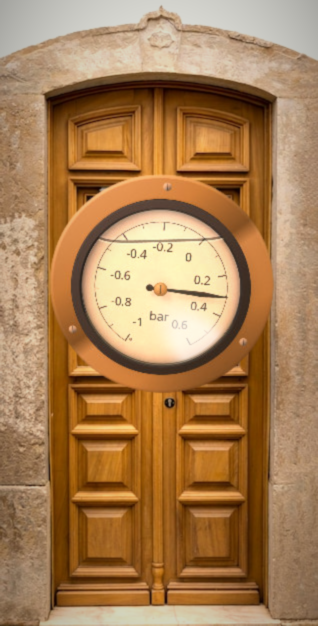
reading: **0.3** bar
